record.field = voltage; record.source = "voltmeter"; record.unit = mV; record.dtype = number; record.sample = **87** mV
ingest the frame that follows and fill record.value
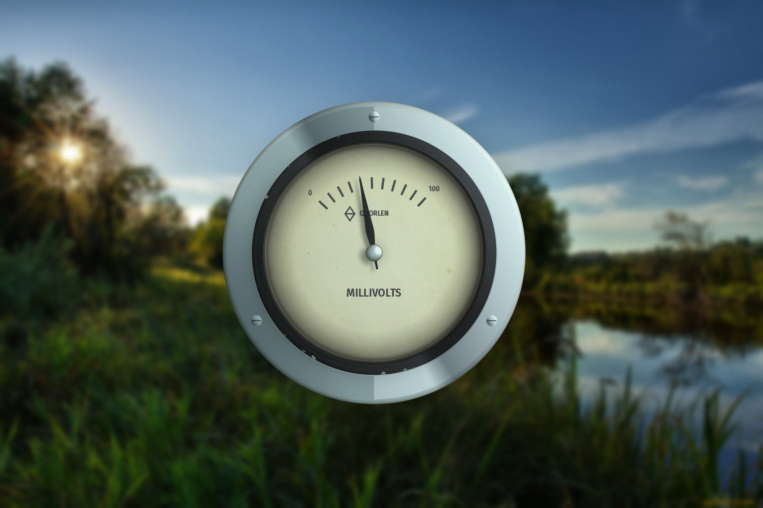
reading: **40** mV
